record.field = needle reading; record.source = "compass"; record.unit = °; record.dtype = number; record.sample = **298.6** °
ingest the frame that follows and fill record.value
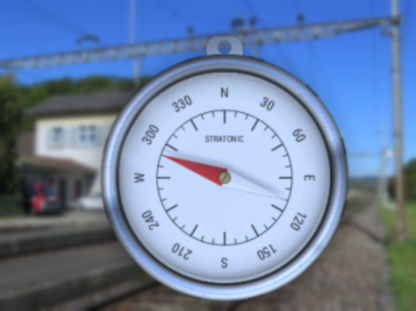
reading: **290** °
